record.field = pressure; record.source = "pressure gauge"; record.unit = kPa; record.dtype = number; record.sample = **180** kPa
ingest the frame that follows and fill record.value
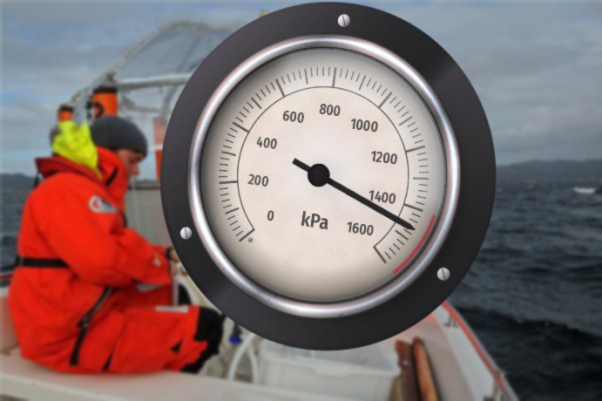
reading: **1460** kPa
